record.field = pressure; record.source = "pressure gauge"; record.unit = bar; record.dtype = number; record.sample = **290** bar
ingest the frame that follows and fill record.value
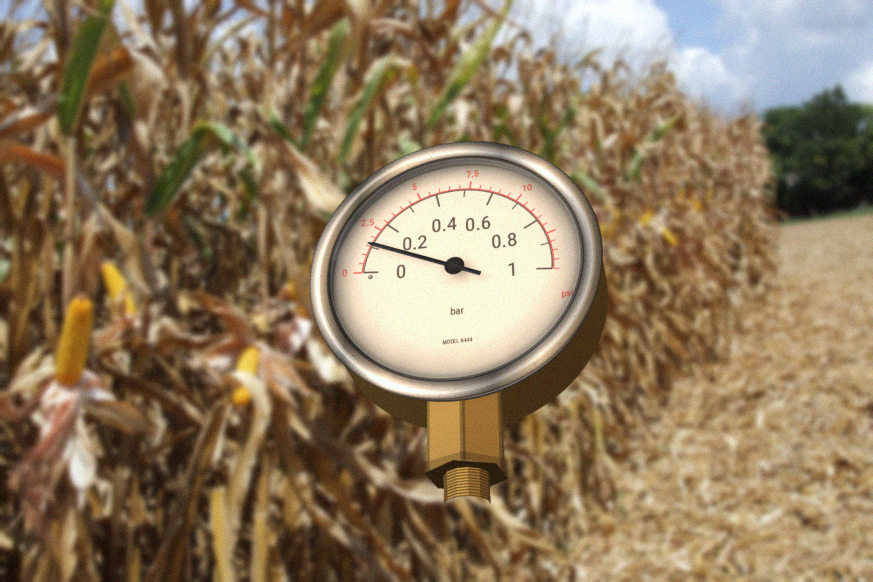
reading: **0.1** bar
